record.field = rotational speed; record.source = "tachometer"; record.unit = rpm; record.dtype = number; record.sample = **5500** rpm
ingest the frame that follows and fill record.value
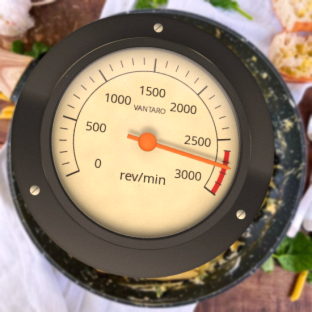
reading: **2750** rpm
